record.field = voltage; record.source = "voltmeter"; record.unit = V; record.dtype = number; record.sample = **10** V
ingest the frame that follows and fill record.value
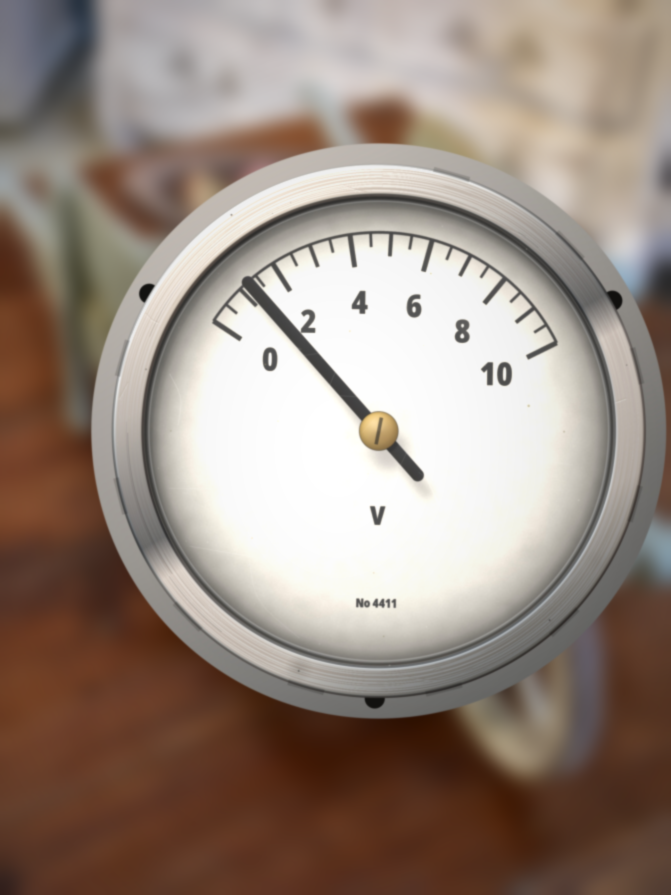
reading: **1.25** V
